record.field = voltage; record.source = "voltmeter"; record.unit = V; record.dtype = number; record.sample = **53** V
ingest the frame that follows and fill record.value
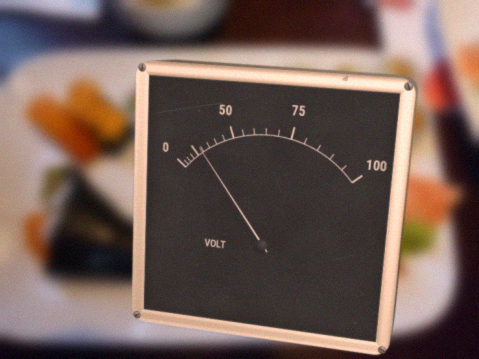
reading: **30** V
